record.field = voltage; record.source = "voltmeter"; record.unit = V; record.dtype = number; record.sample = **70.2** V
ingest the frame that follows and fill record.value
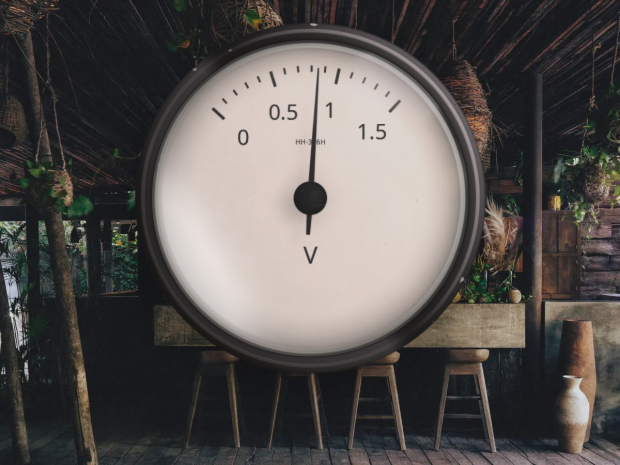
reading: **0.85** V
